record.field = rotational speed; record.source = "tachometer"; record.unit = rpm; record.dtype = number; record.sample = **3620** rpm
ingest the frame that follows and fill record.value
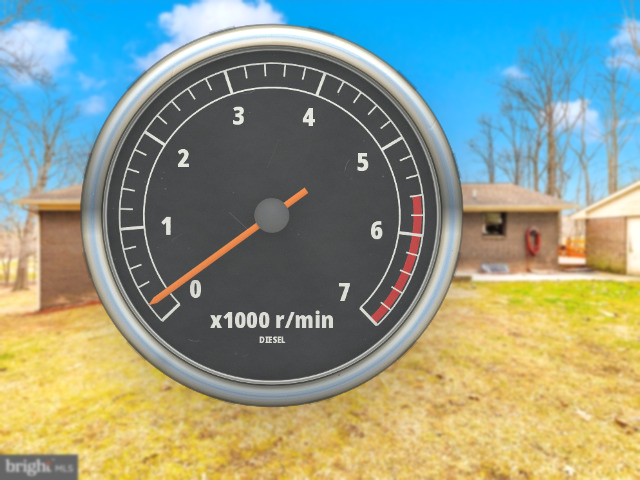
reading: **200** rpm
